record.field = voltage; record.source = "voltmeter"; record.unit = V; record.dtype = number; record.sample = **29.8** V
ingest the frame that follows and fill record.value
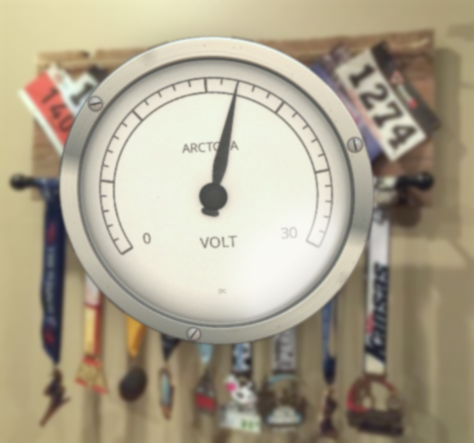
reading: **17** V
